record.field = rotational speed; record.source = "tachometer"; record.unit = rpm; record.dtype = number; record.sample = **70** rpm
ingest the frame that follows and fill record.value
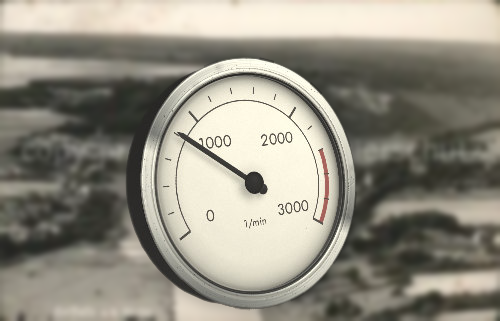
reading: **800** rpm
